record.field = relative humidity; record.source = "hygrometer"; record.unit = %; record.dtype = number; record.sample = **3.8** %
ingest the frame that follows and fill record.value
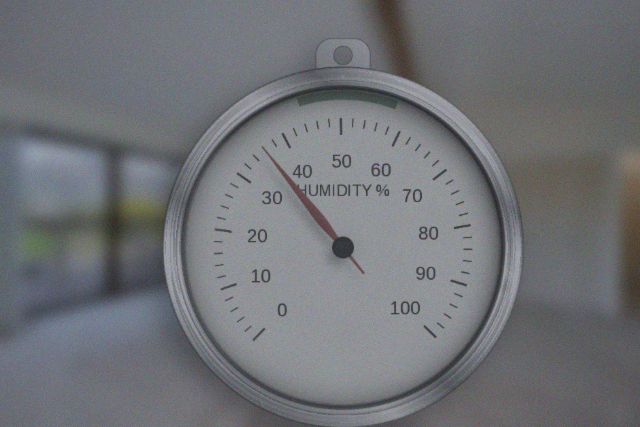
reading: **36** %
